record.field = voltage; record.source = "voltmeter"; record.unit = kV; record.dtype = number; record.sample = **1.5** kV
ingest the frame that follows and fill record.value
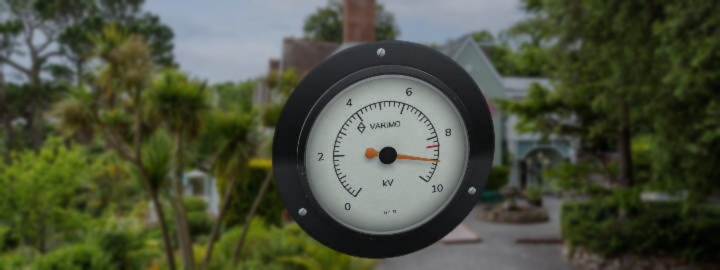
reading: **9** kV
